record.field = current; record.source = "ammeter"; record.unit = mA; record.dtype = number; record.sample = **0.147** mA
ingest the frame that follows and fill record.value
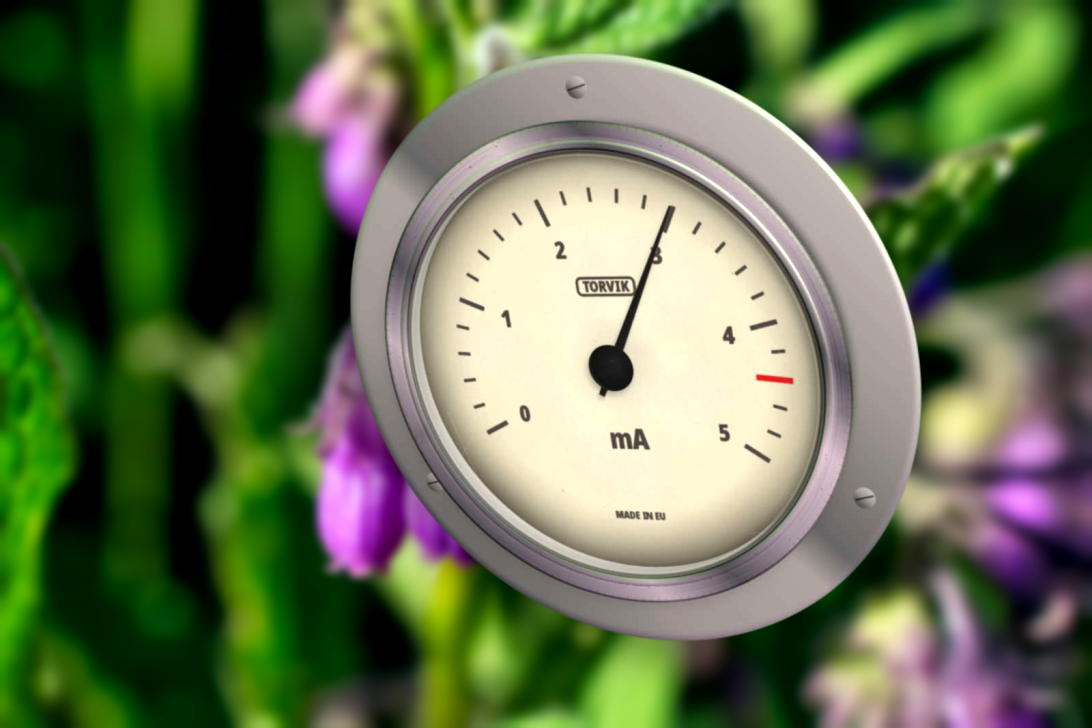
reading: **3** mA
